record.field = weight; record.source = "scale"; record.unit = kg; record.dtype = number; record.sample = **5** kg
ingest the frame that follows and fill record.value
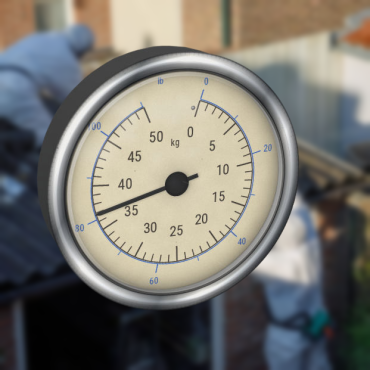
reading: **37** kg
